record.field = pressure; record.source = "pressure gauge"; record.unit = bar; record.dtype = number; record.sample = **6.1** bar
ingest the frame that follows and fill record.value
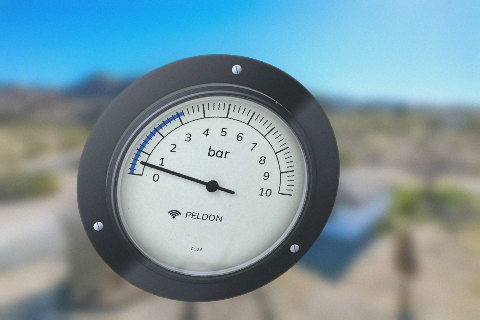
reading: **0.6** bar
